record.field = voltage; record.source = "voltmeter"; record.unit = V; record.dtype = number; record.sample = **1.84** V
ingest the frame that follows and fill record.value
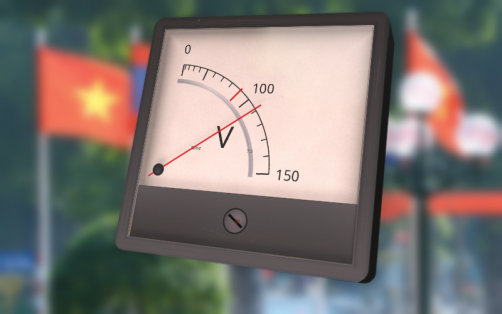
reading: **110** V
